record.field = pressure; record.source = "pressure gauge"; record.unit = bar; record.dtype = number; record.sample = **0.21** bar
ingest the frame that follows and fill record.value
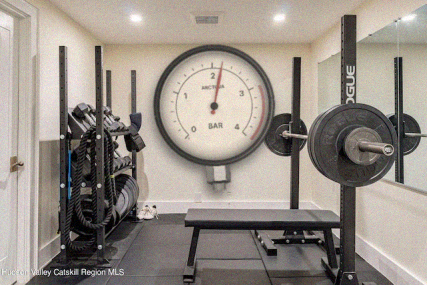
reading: **2.2** bar
